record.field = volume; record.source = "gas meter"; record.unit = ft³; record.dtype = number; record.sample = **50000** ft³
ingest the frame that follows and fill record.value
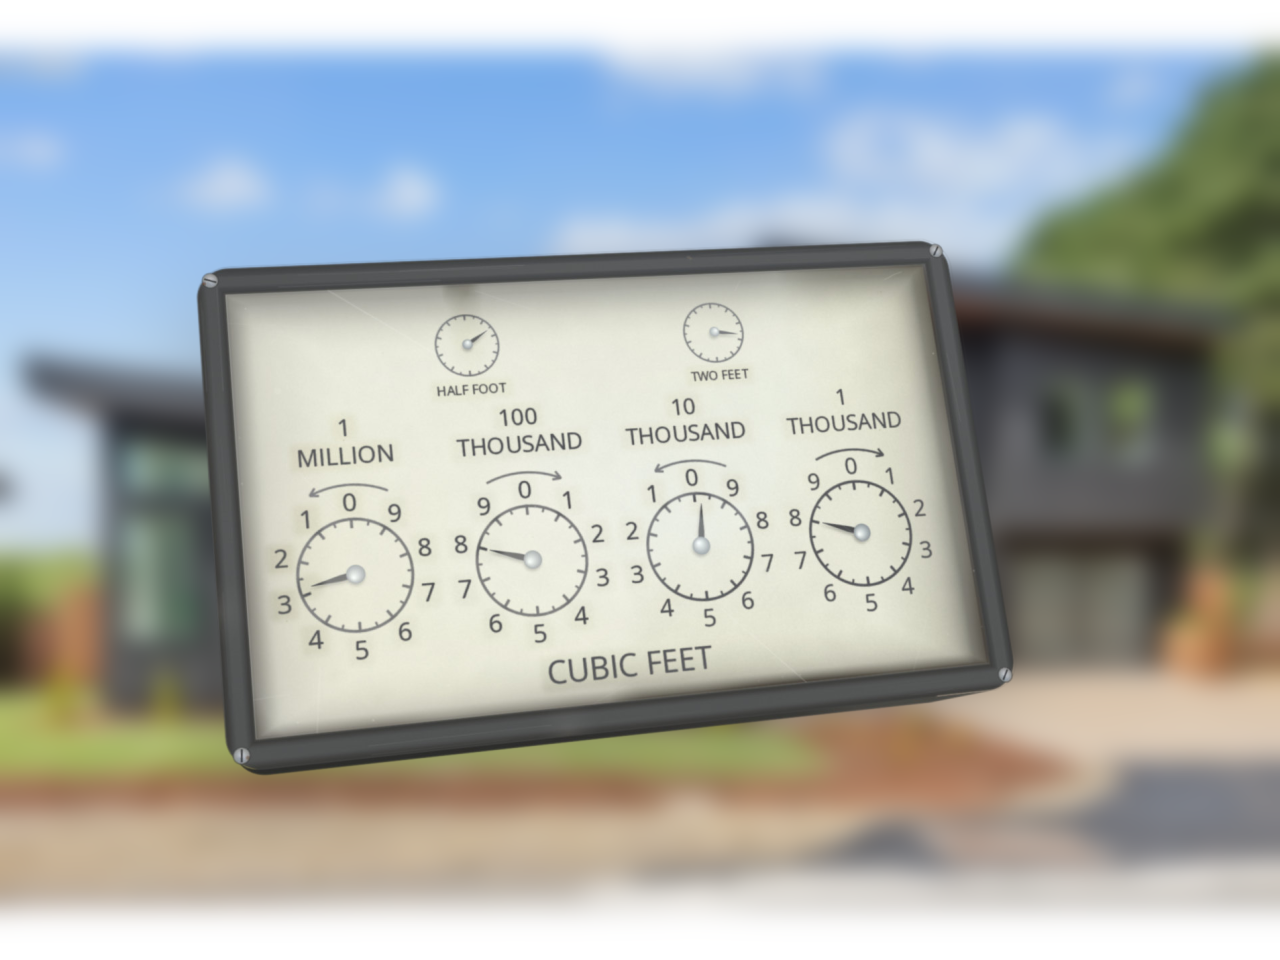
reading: **279800** ft³
